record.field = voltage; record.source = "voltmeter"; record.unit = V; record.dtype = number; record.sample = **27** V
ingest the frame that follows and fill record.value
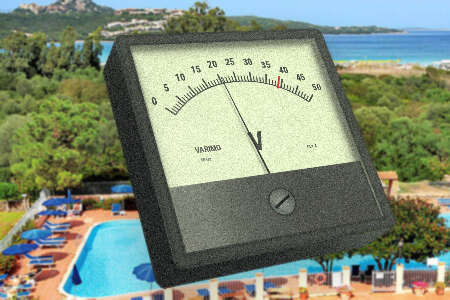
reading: **20** V
